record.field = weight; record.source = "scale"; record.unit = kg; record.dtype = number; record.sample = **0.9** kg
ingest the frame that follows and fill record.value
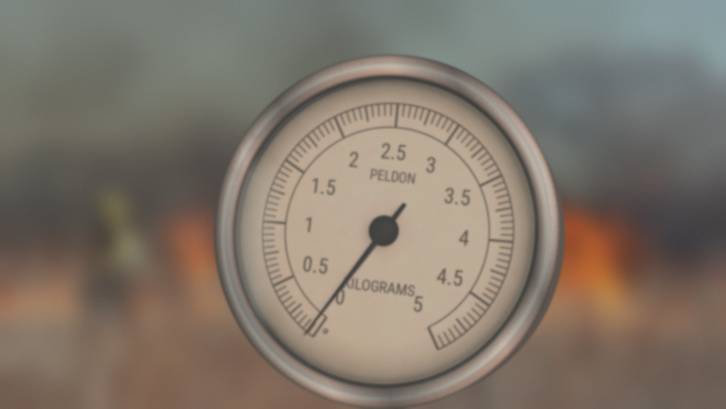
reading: **0.05** kg
